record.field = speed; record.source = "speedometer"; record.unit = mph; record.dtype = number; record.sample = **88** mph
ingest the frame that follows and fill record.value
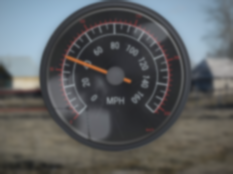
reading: **40** mph
